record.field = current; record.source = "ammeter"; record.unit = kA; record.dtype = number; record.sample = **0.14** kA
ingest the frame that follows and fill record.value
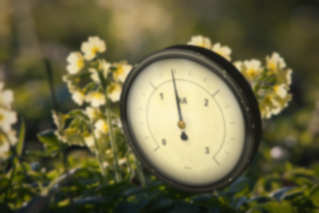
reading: **1.4** kA
